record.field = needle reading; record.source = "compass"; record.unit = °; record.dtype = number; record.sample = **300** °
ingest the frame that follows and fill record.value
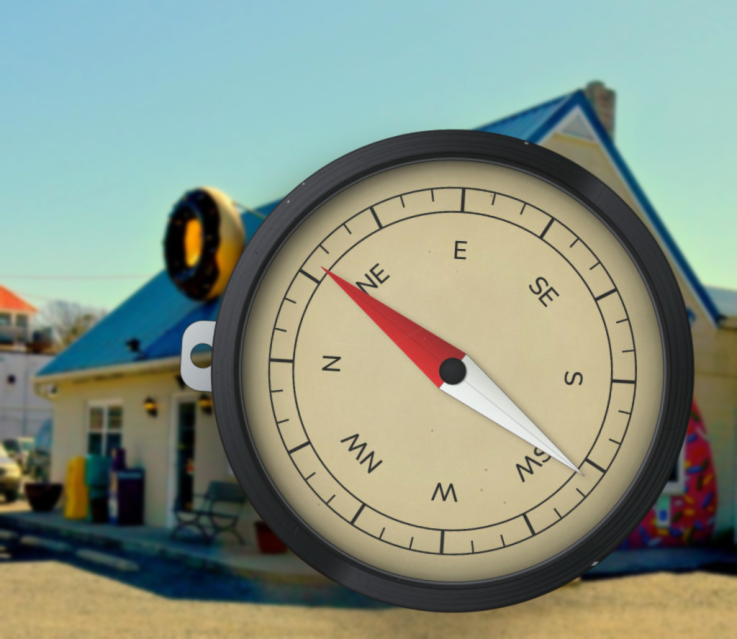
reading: **35** °
